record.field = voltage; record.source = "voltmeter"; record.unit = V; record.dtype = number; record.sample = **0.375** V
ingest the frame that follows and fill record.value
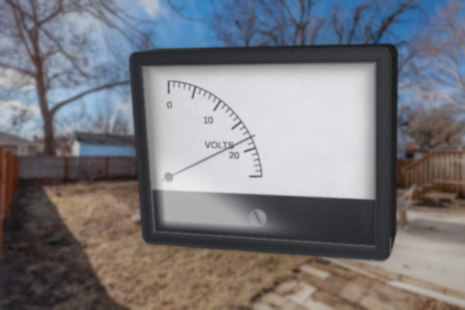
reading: **18** V
